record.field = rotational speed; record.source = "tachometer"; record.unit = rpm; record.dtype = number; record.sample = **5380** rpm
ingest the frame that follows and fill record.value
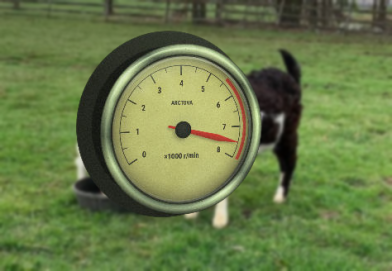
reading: **7500** rpm
